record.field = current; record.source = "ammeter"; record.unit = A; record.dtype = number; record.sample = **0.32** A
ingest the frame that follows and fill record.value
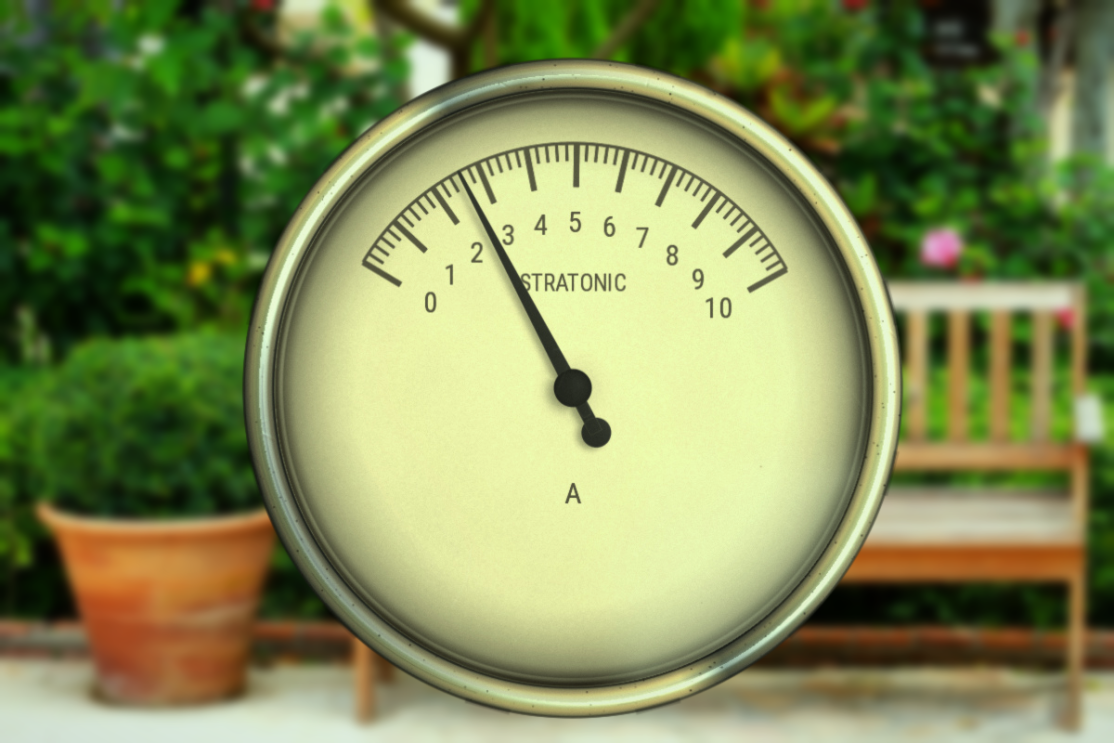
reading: **2.6** A
